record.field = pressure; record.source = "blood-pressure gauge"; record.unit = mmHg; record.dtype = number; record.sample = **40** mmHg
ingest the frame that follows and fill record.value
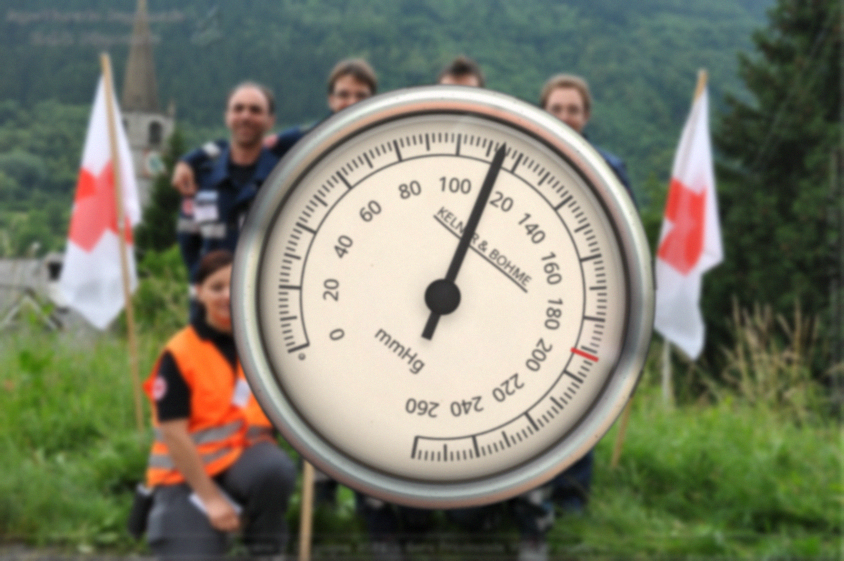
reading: **114** mmHg
